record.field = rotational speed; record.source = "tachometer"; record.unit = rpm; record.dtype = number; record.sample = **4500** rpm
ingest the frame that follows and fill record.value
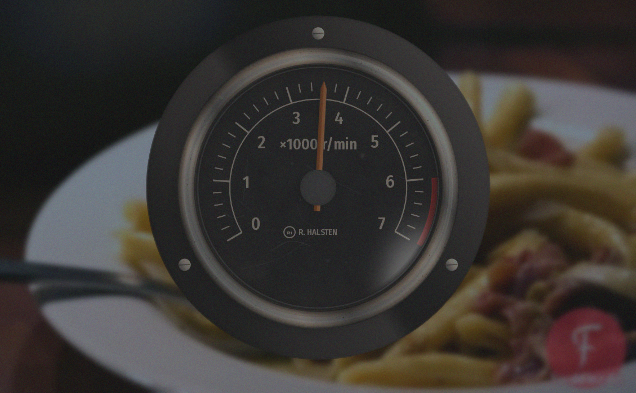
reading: **3600** rpm
